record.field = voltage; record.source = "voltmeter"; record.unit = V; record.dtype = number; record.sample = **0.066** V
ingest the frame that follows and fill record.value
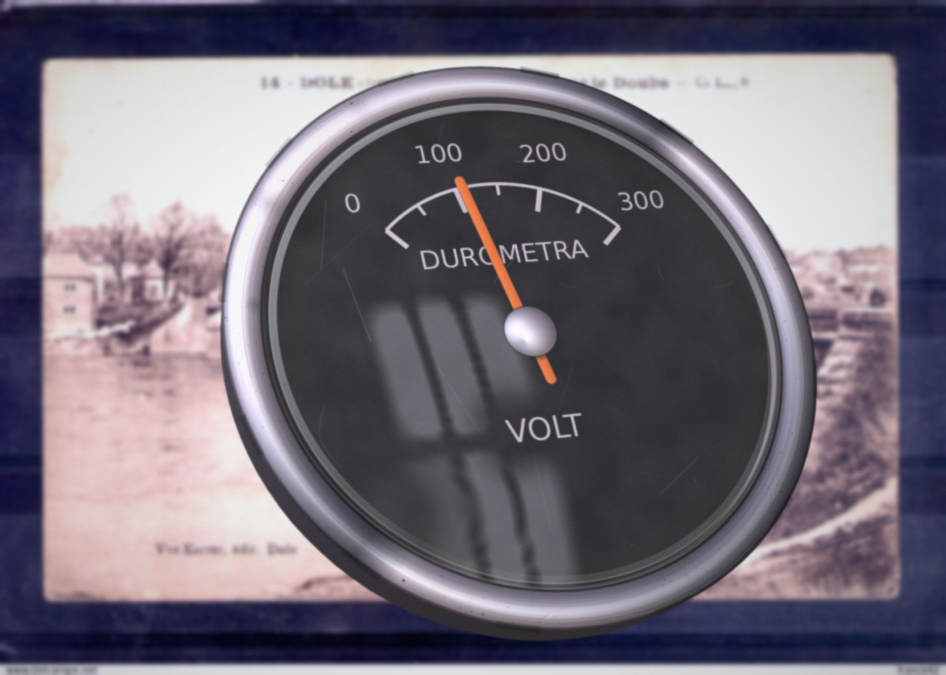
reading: **100** V
